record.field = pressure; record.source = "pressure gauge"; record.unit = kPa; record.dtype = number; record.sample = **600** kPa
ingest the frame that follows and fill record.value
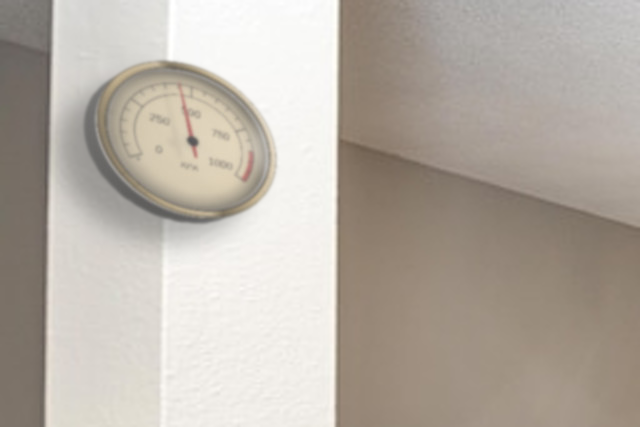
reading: **450** kPa
